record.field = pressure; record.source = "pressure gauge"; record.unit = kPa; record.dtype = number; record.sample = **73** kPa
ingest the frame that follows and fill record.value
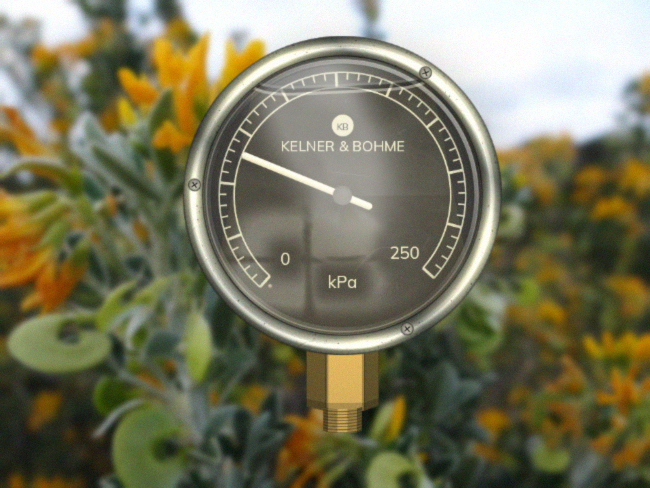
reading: **65** kPa
